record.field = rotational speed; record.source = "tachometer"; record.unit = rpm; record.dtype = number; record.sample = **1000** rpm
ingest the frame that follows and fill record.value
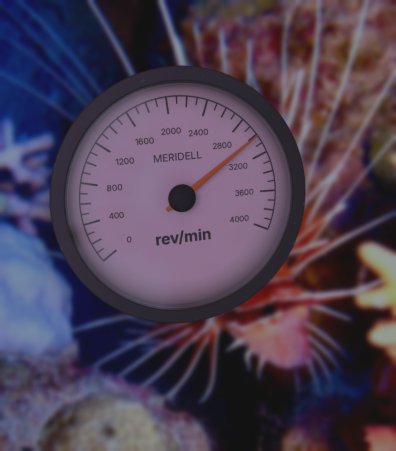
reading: **3000** rpm
